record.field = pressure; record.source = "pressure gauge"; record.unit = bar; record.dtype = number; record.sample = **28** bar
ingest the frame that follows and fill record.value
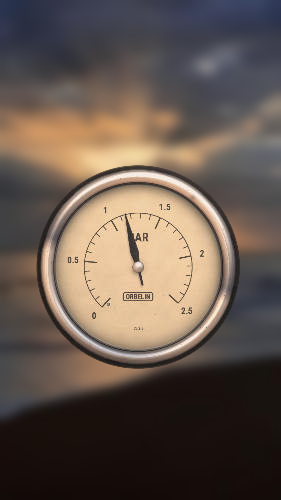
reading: **1.15** bar
